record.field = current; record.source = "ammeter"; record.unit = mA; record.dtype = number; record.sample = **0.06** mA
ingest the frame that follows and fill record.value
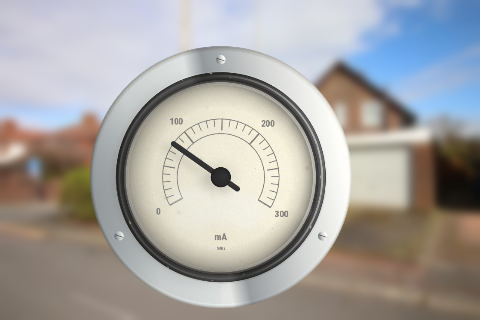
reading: **80** mA
